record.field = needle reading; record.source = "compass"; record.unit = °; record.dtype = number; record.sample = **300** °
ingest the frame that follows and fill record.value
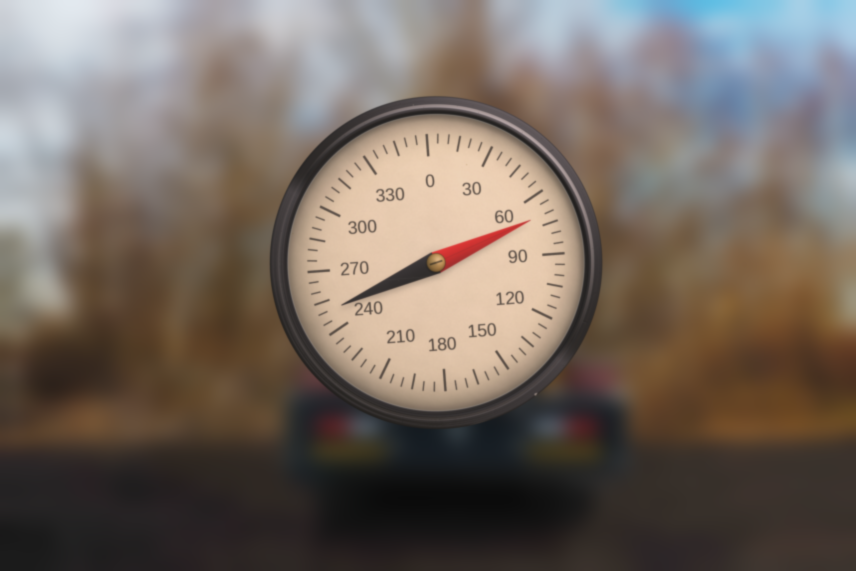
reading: **70** °
